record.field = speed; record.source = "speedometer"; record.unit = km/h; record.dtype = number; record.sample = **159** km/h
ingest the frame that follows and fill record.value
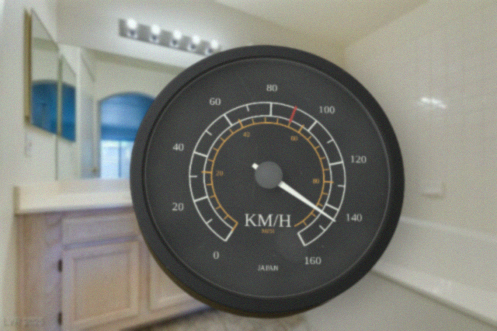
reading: **145** km/h
